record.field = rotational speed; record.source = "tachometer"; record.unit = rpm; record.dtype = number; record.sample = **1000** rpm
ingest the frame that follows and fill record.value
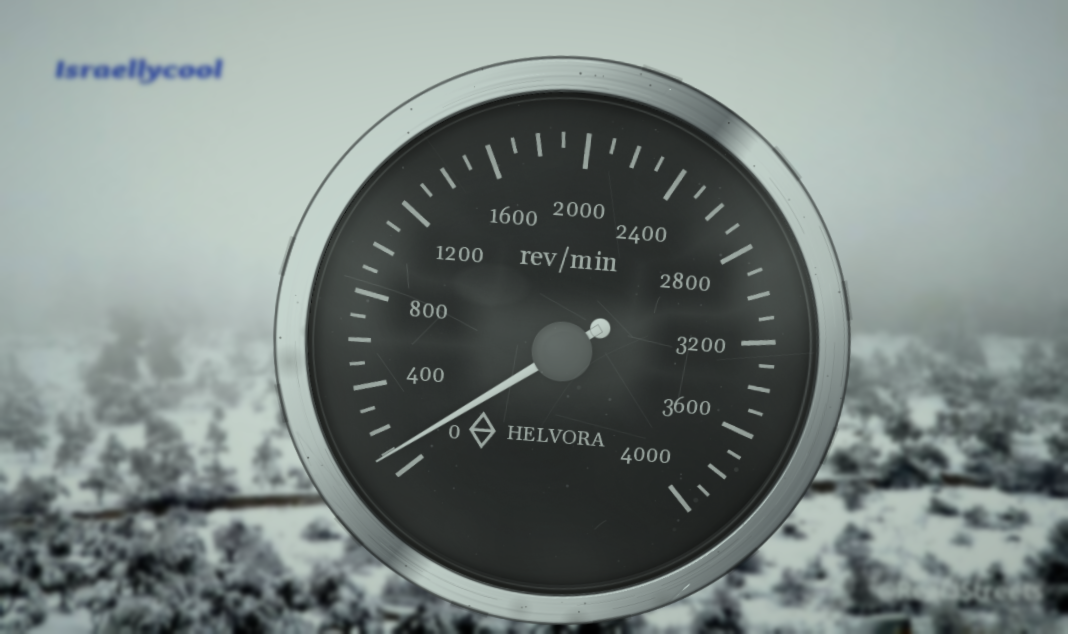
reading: **100** rpm
